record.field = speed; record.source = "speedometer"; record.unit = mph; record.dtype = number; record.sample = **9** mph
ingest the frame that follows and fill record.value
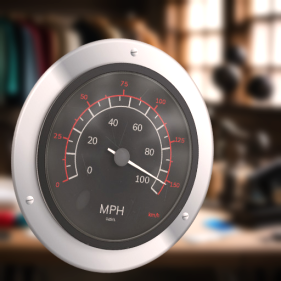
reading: **95** mph
